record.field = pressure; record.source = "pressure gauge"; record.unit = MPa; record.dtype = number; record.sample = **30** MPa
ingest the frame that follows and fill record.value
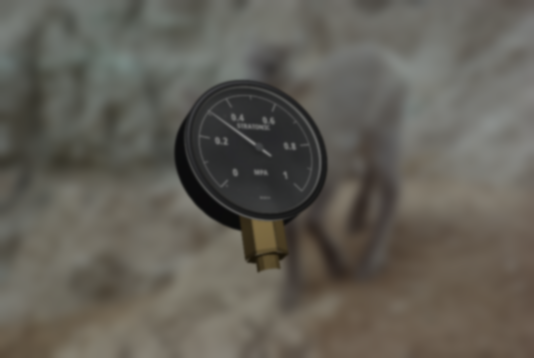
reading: **0.3** MPa
